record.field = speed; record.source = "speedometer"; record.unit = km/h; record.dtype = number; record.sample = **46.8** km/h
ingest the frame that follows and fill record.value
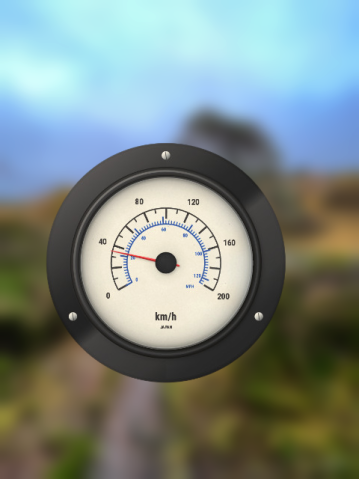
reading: **35** km/h
